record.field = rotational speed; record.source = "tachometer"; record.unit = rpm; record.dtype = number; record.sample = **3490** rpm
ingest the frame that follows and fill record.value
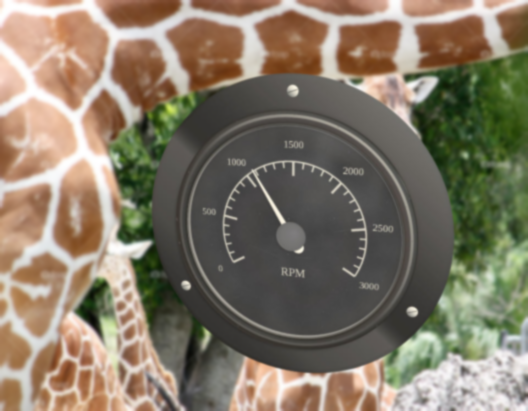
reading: **1100** rpm
